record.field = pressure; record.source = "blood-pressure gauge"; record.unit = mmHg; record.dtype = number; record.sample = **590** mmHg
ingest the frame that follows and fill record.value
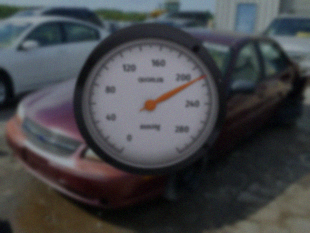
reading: **210** mmHg
